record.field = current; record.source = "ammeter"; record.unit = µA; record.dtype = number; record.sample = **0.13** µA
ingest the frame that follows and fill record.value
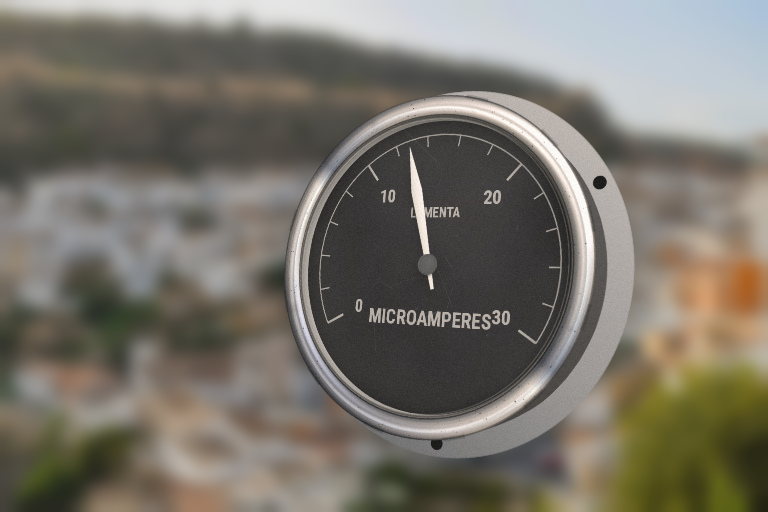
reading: **13** µA
